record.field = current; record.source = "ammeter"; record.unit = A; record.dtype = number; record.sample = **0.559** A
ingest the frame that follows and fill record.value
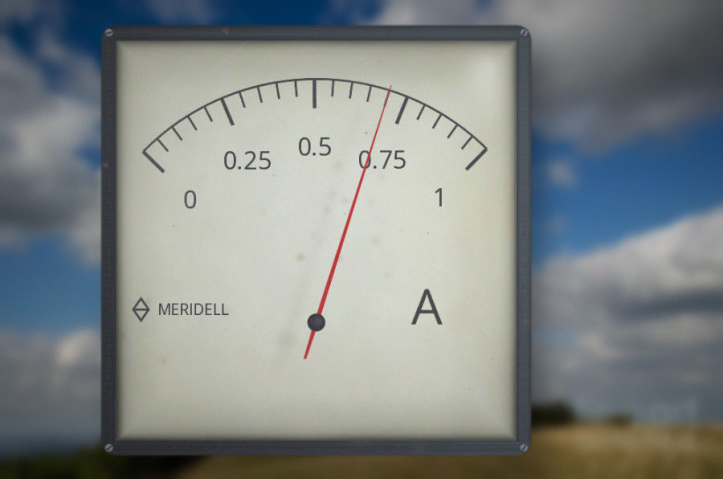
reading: **0.7** A
